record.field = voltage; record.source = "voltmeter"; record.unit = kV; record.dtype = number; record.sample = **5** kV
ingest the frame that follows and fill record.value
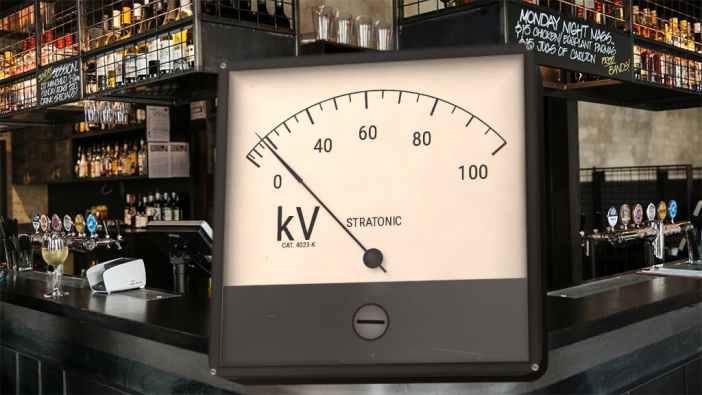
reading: **17.5** kV
